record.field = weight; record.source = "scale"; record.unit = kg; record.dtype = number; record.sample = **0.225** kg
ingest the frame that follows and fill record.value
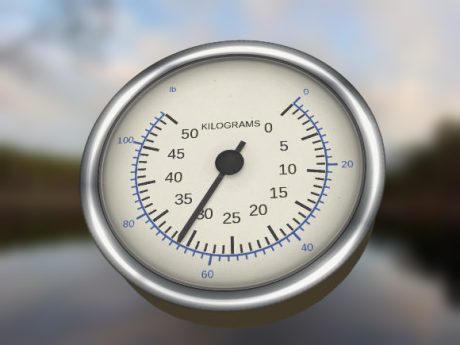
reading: **31** kg
